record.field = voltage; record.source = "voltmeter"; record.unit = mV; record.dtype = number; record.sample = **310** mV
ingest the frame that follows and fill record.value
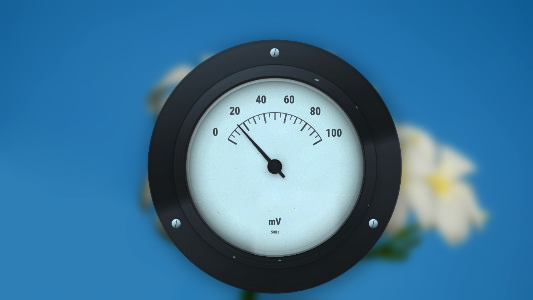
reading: **15** mV
